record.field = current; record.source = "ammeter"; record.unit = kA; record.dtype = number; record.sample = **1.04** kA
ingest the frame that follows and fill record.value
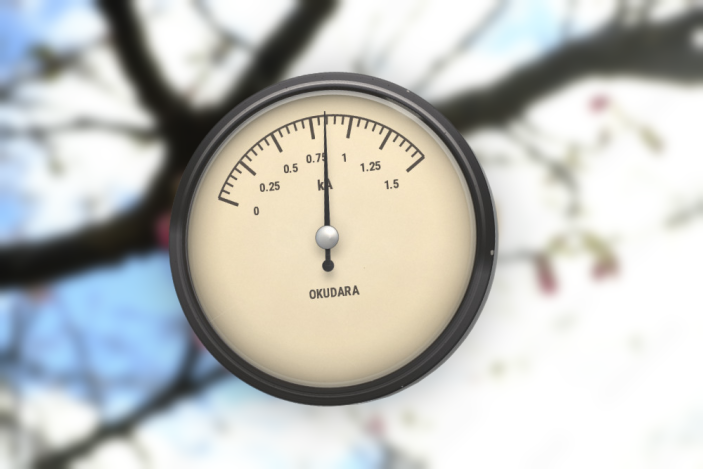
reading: **0.85** kA
